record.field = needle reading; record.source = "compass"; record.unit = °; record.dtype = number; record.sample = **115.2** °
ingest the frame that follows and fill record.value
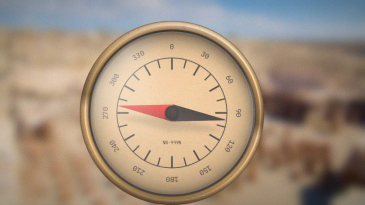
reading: **277.5** °
